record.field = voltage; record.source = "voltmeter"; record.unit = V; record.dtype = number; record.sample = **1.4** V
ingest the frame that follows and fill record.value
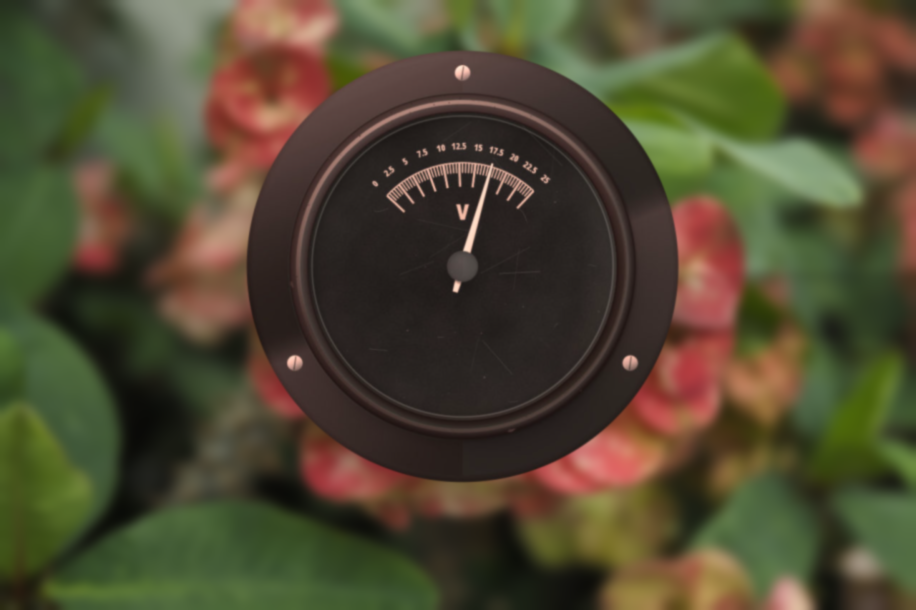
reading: **17.5** V
